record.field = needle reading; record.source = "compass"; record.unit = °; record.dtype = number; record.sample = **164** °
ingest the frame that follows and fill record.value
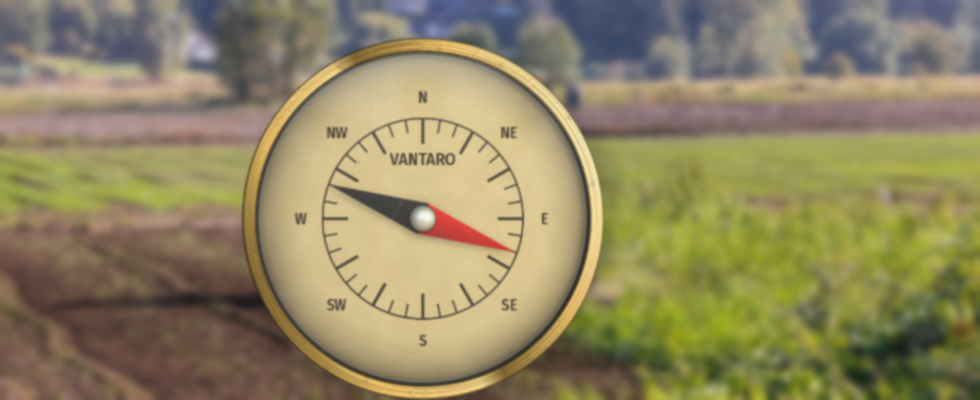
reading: **110** °
